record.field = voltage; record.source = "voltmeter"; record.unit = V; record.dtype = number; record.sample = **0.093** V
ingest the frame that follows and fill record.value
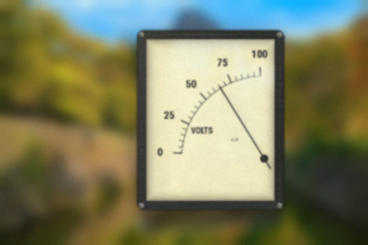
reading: **65** V
